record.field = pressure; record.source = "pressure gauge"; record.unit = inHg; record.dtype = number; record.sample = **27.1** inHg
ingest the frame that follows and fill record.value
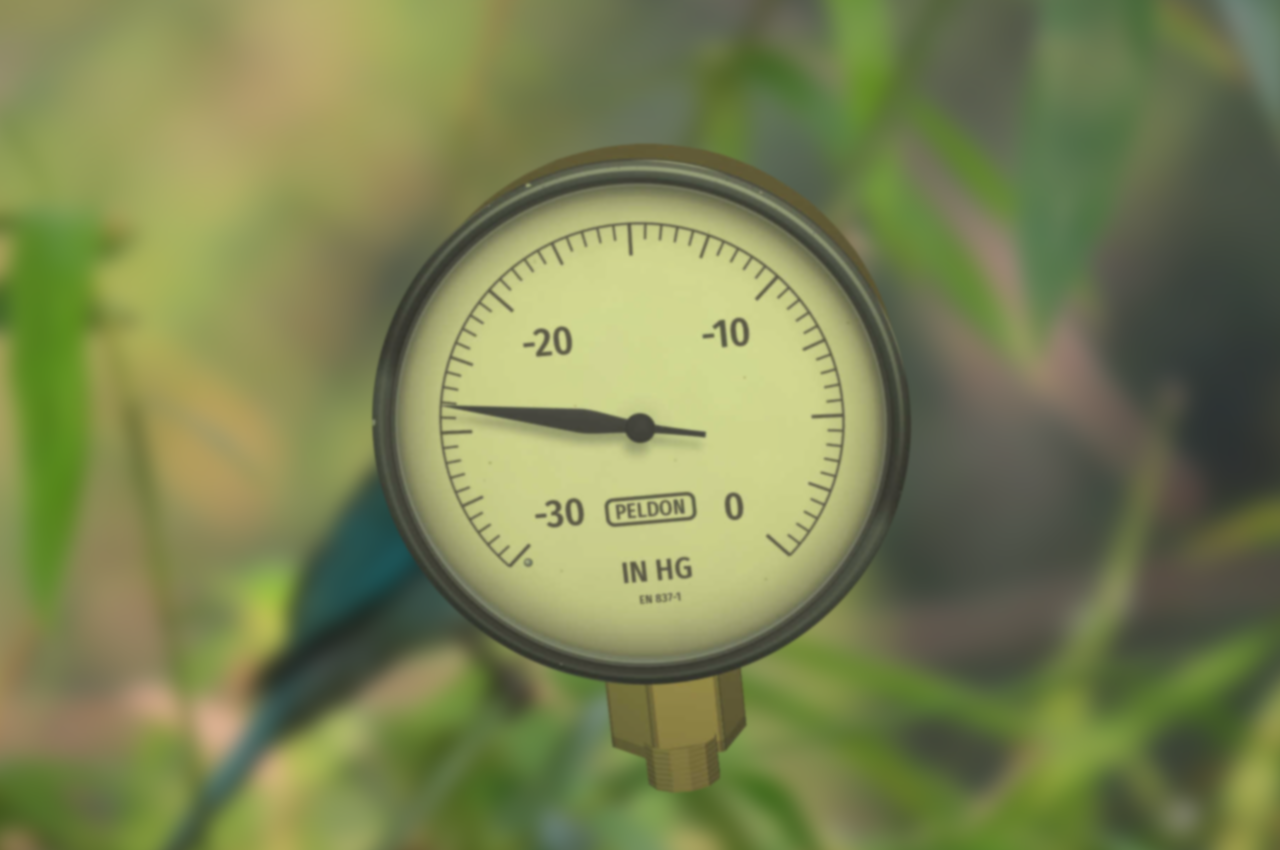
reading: **-24** inHg
